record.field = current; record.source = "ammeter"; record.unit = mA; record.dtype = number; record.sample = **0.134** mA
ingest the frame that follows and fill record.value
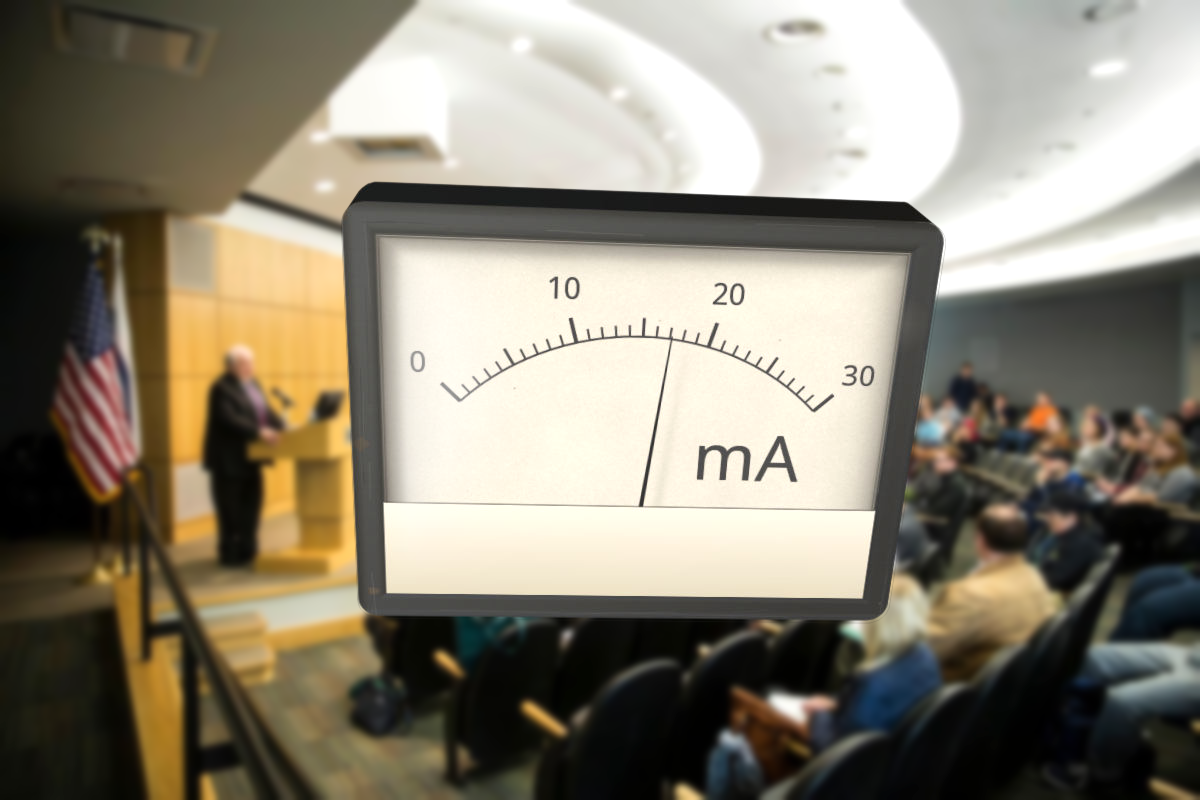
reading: **17** mA
